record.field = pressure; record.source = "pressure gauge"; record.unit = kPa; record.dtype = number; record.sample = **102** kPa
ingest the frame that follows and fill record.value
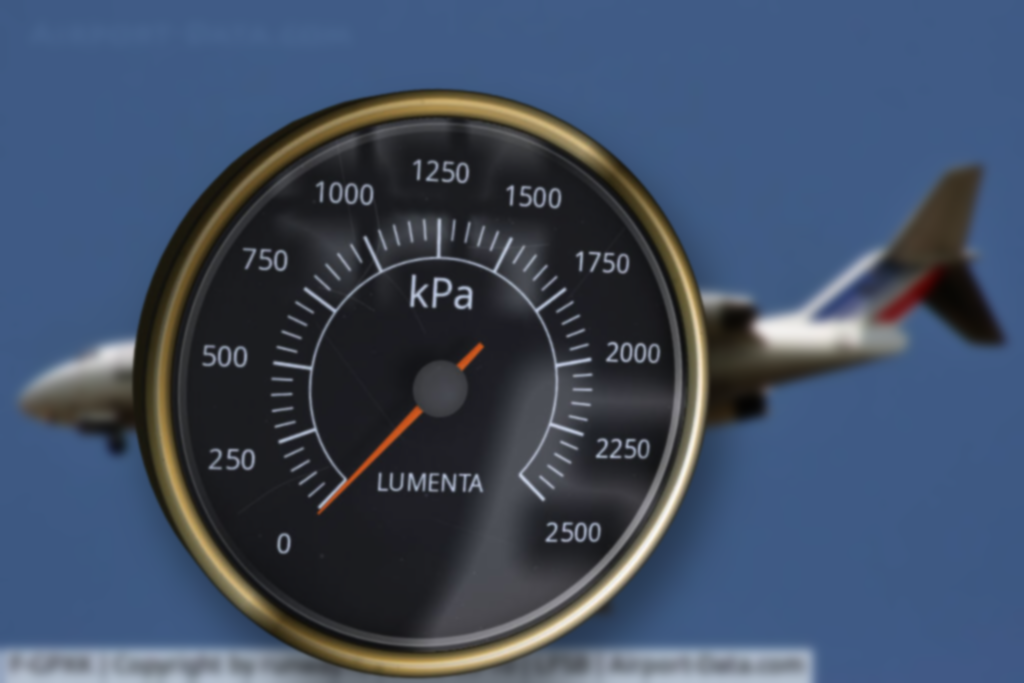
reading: **0** kPa
